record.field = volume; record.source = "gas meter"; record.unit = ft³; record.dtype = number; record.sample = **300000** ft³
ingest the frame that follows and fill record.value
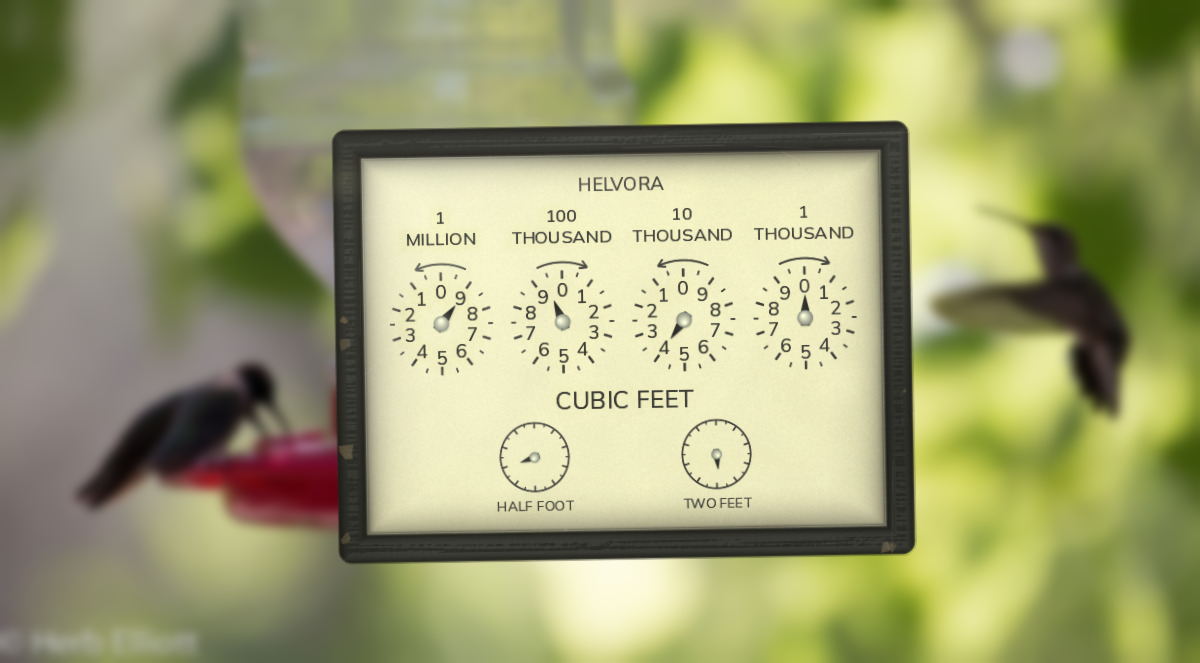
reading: **894000** ft³
